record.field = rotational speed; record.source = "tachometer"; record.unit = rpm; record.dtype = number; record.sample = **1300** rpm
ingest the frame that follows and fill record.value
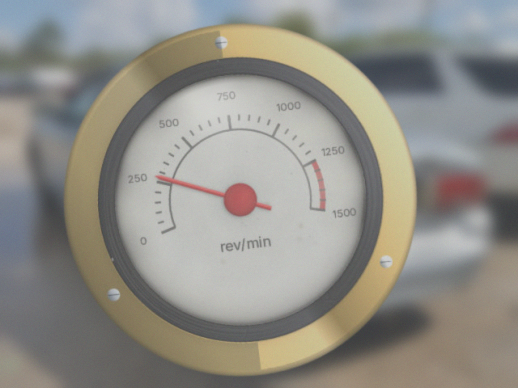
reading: **275** rpm
